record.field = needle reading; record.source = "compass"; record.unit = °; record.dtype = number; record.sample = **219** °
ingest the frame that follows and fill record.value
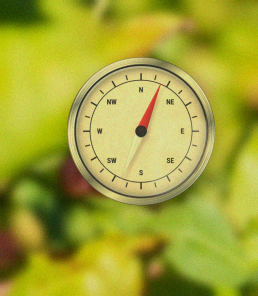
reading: **22.5** °
